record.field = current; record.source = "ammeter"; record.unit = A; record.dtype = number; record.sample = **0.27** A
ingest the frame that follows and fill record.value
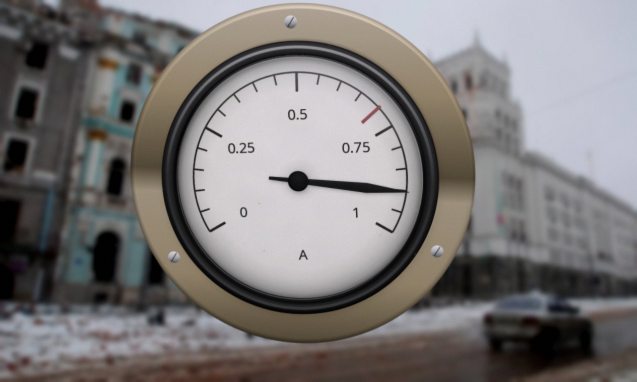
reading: **0.9** A
